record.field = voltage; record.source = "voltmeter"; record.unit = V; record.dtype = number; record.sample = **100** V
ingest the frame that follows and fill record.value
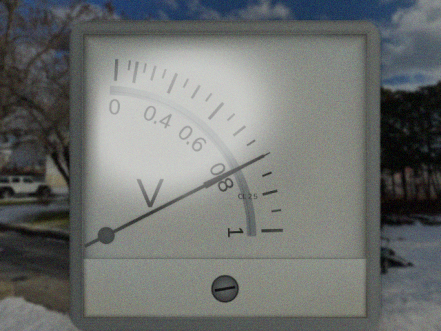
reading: **0.8** V
